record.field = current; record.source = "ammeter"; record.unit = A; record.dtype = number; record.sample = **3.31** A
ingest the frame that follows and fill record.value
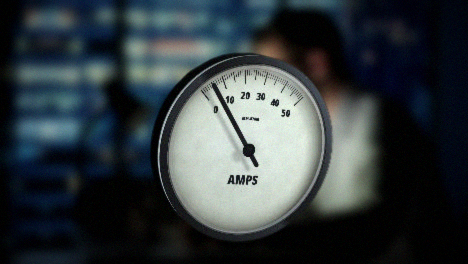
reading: **5** A
